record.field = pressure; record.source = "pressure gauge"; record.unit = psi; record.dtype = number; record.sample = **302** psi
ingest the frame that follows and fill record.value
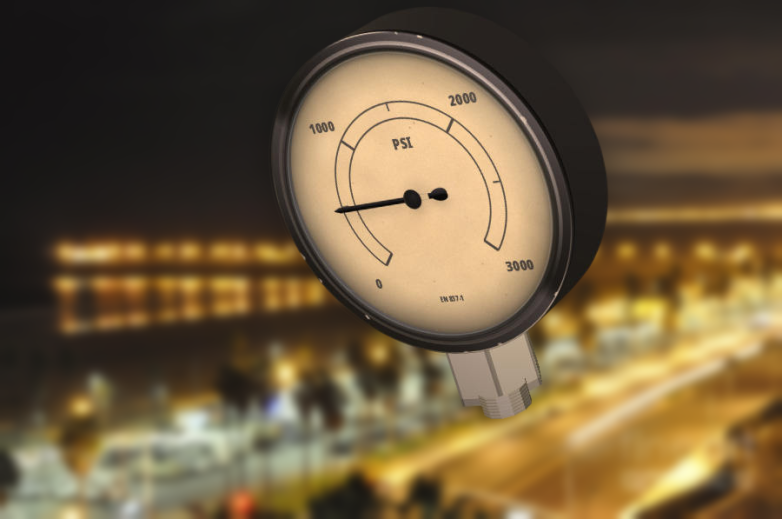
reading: **500** psi
